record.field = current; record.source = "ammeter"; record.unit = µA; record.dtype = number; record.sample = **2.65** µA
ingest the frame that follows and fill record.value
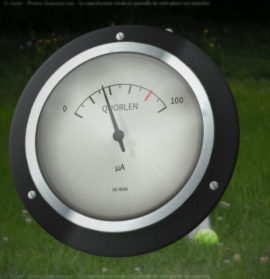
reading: **35** µA
